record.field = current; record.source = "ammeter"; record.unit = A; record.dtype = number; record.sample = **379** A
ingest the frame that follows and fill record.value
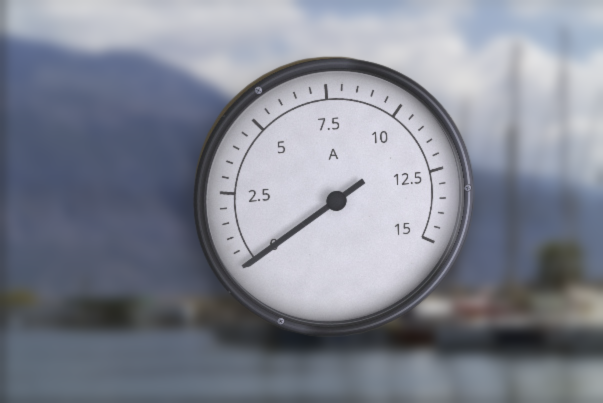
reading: **0** A
